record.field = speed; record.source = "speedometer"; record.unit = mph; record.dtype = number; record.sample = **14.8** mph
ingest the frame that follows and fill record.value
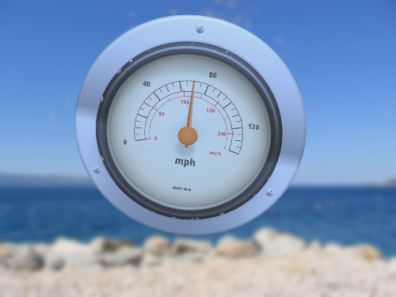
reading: **70** mph
